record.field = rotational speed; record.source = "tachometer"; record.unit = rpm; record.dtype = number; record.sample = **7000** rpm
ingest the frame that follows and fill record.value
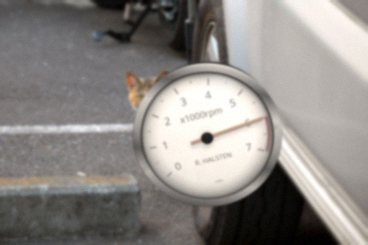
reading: **6000** rpm
